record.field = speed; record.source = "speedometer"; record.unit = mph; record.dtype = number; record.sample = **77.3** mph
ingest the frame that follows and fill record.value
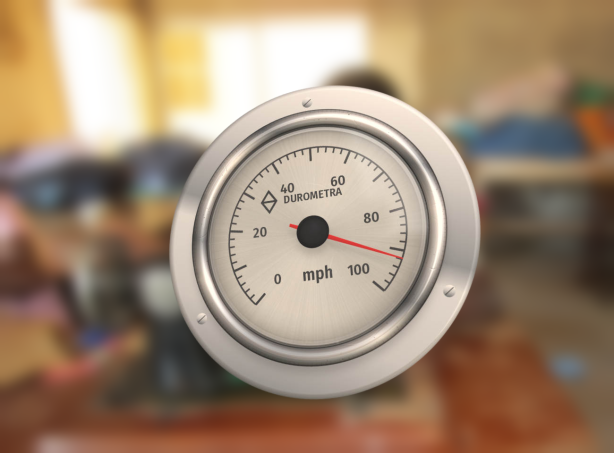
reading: **92** mph
